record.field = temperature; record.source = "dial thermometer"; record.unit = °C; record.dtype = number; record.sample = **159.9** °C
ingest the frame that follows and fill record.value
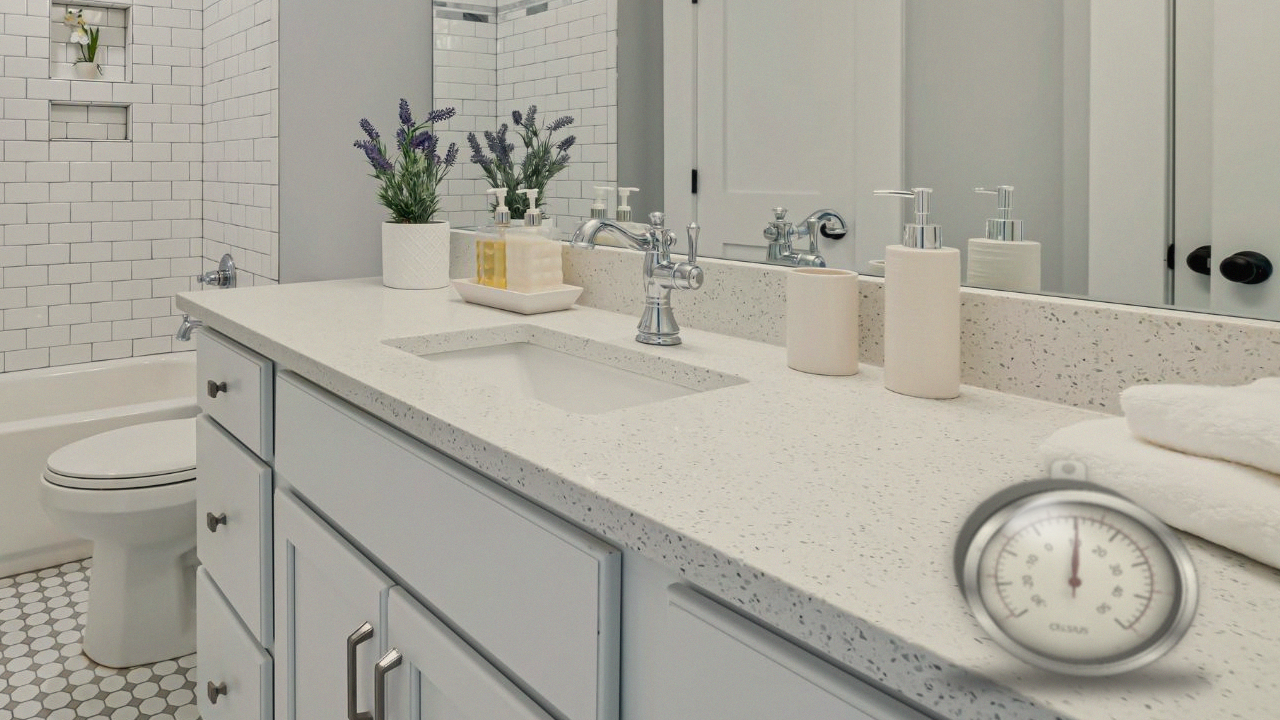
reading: **10** °C
